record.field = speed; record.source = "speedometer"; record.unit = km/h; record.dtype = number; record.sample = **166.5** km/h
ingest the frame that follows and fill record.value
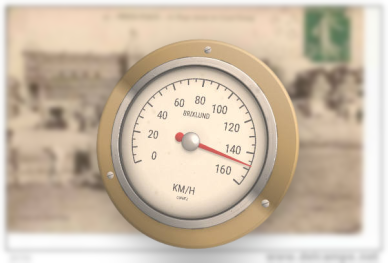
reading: **147.5** km/h
